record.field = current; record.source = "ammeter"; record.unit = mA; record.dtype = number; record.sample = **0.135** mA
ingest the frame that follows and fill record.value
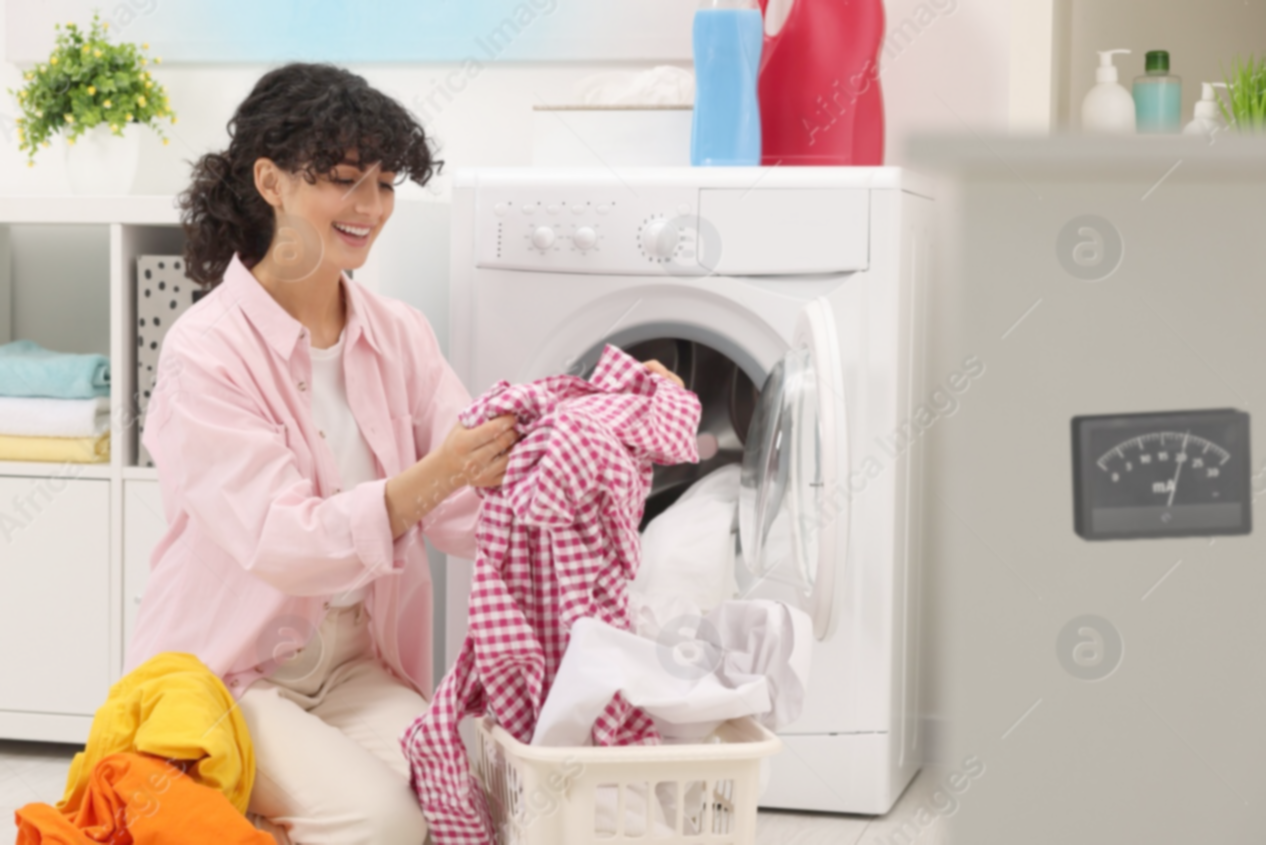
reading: **20** mA
